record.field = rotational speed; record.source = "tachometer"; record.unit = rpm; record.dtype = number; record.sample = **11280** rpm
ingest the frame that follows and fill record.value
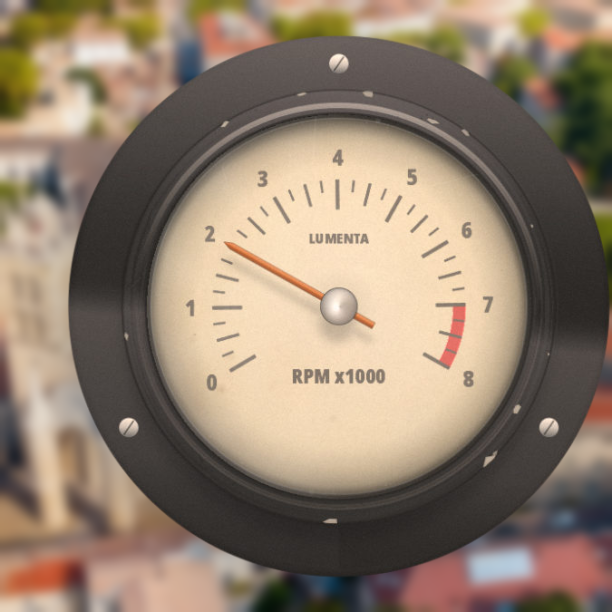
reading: **2000** rpm
